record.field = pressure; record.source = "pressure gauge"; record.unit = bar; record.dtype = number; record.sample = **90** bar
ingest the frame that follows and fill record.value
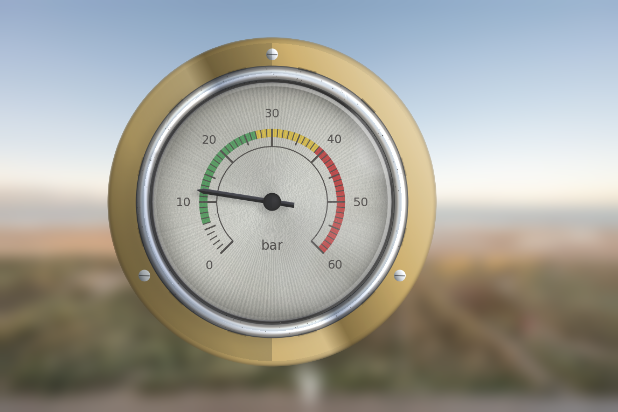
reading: **12** bar
